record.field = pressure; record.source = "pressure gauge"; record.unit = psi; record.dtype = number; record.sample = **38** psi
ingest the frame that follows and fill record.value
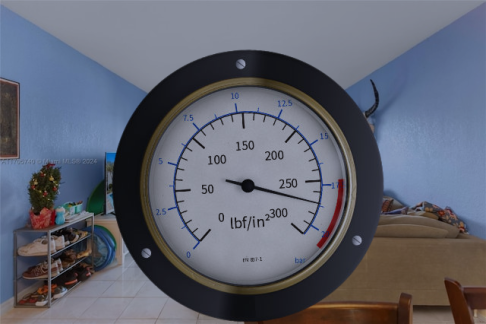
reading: **270** psi
